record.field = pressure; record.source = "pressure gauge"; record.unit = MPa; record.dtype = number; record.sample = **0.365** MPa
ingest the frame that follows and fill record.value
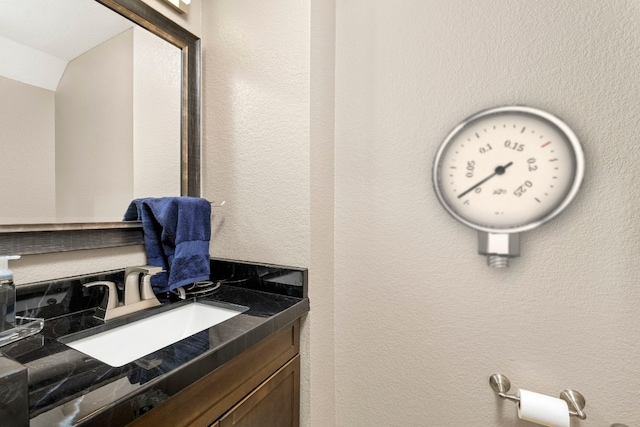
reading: **0.01** MPa
